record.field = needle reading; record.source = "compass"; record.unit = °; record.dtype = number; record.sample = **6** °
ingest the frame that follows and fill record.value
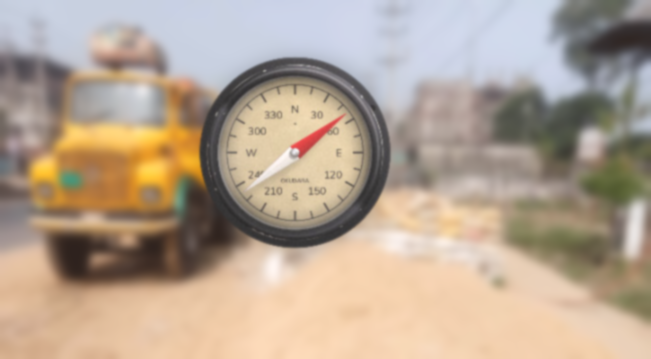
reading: **52.5** °
